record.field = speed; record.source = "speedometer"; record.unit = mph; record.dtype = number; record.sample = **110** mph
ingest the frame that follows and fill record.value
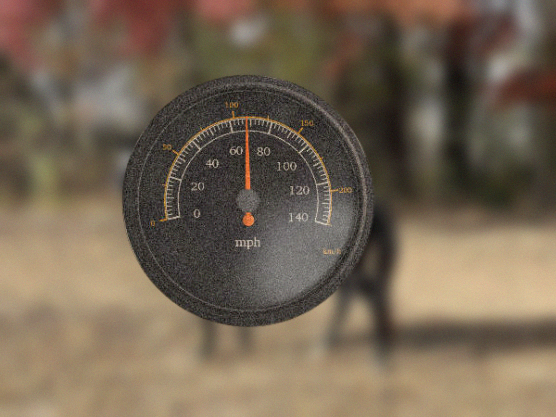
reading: **68** mph
